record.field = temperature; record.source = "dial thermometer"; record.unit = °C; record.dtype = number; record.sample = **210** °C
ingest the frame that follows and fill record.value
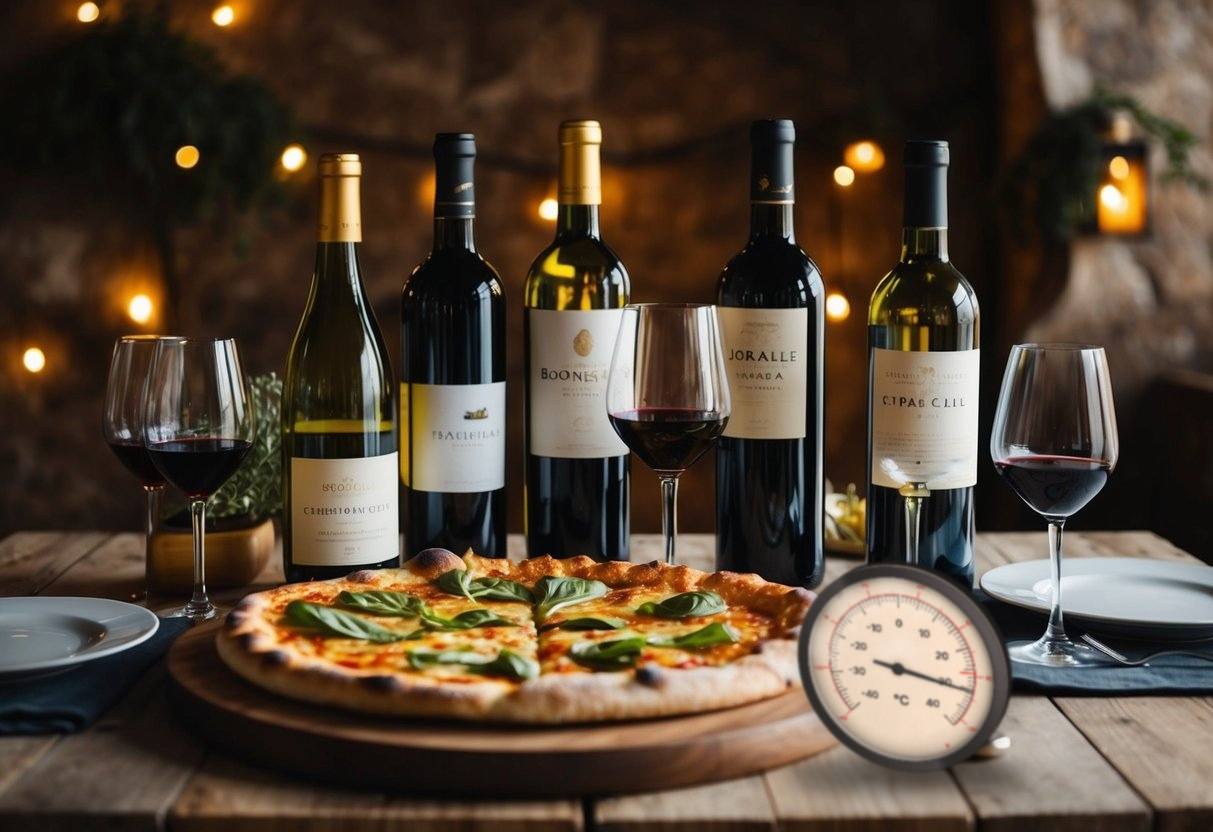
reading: **30** °C
